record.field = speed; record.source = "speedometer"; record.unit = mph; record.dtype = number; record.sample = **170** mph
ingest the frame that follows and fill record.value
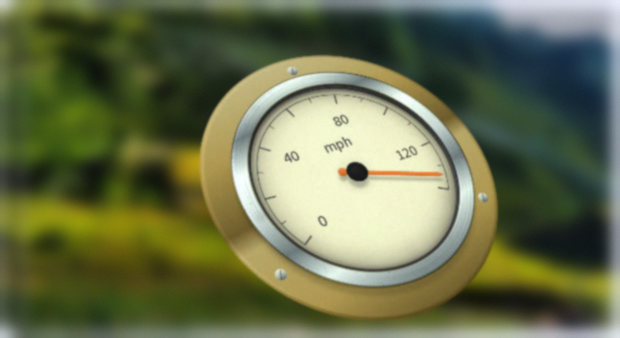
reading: **135** mph
